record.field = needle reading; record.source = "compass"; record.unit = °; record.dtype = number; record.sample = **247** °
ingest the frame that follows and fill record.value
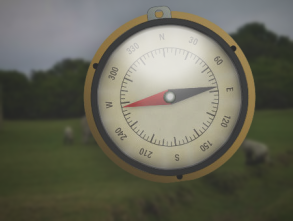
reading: **265** °
